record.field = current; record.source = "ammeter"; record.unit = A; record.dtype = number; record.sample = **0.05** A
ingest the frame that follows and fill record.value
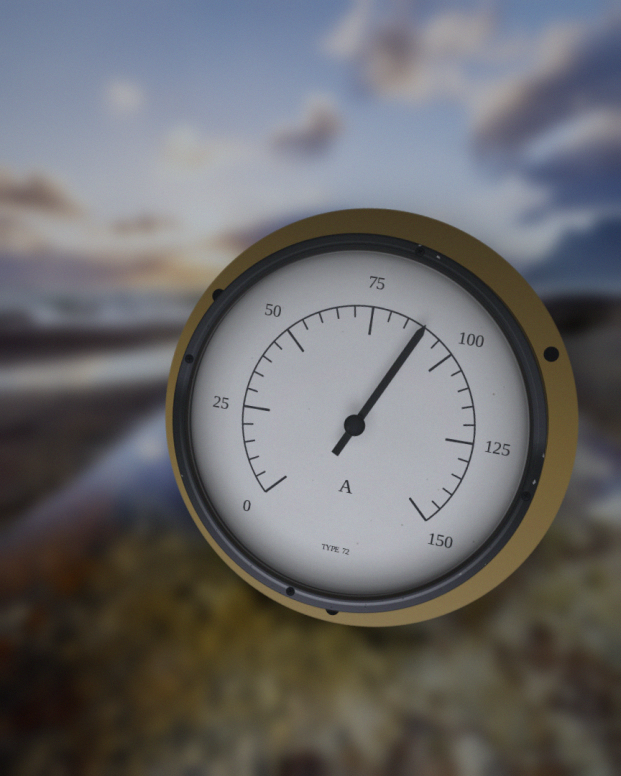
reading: **90** A
